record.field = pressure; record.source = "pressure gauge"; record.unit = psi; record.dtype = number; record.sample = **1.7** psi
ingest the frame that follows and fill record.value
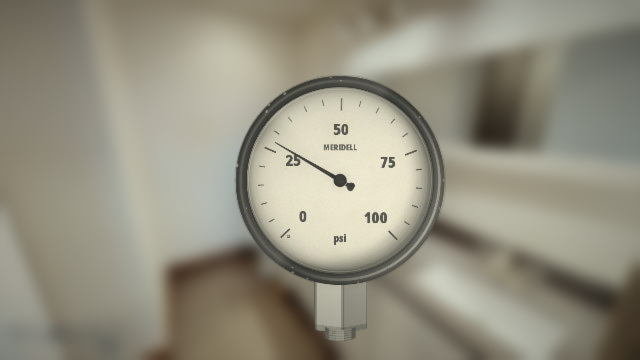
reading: **27.5** psi
